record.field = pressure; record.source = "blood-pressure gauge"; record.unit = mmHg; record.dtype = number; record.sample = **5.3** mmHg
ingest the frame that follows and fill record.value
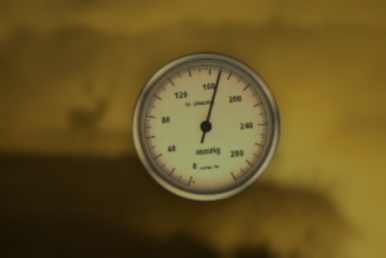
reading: **170** mmHg
